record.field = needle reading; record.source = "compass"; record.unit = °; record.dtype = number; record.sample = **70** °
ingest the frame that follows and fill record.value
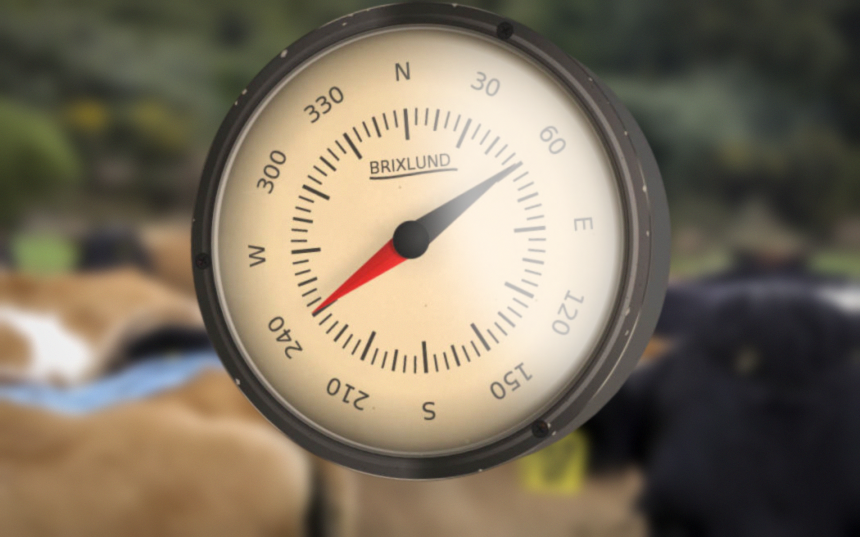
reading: **240** °
